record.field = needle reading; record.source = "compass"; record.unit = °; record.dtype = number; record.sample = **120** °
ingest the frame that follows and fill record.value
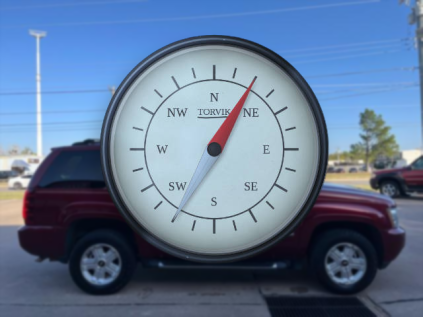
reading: **30** °
